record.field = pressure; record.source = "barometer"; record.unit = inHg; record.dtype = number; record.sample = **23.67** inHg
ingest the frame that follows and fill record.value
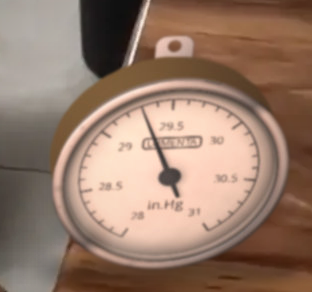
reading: **29.3** inHg
